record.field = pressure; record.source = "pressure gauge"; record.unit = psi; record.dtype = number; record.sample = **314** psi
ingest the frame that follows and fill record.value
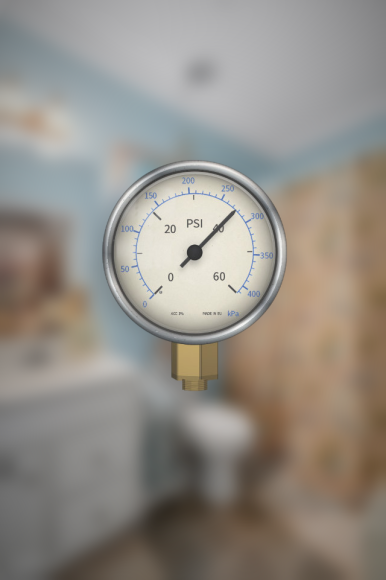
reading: **40** psi
